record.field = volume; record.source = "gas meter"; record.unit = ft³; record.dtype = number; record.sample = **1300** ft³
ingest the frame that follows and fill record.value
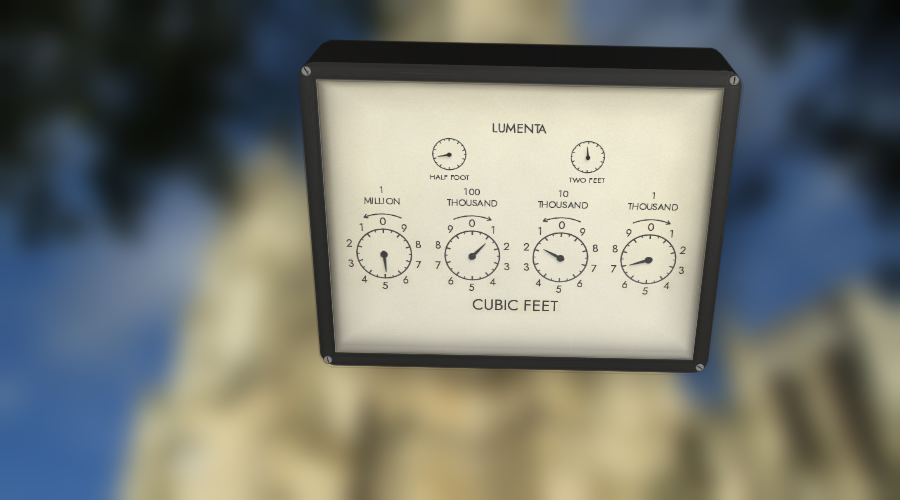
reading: **511700** ft³
